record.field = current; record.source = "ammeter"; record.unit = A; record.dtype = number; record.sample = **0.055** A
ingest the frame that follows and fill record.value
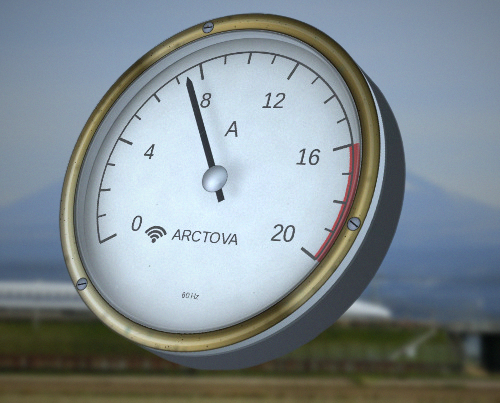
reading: **7.5** A
